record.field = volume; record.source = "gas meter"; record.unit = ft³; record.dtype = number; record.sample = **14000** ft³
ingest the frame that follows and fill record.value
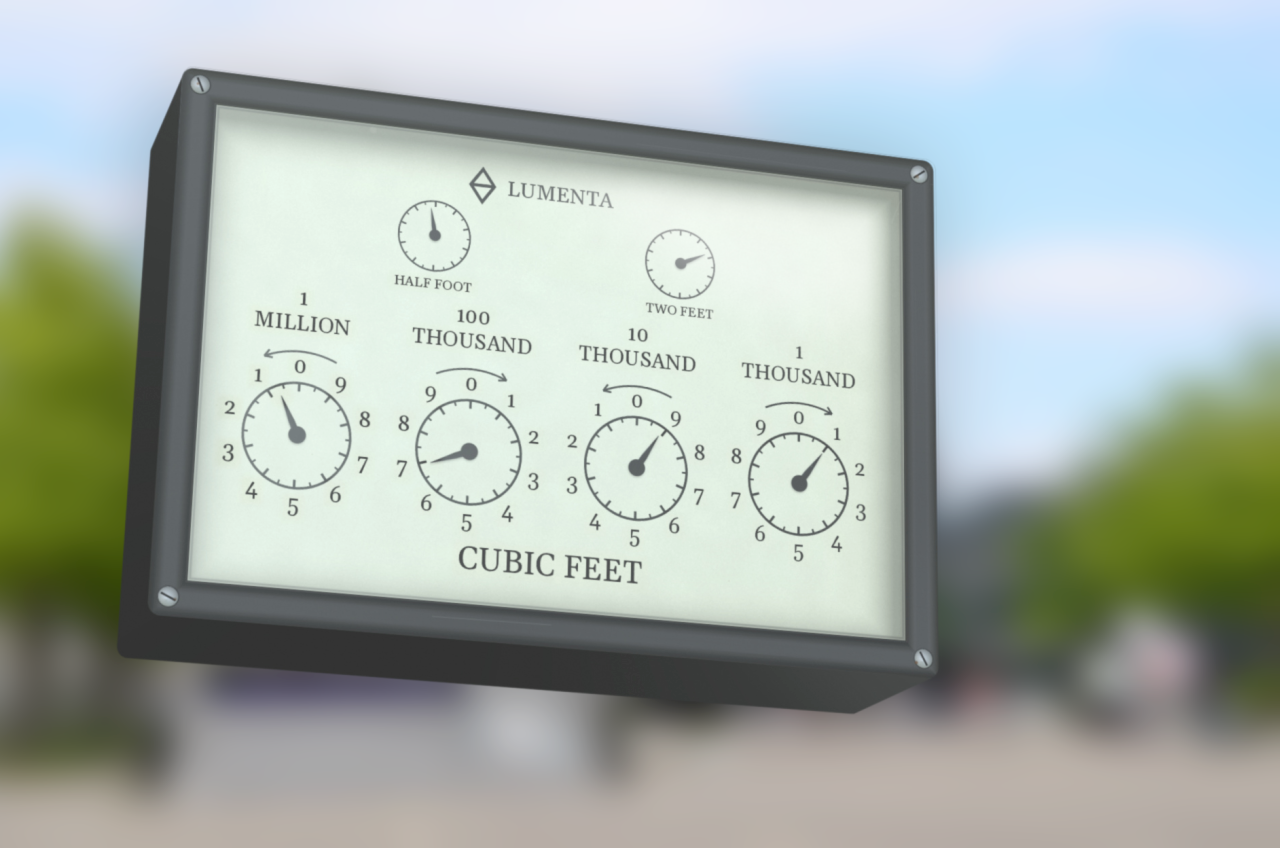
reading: **69100** ft³
